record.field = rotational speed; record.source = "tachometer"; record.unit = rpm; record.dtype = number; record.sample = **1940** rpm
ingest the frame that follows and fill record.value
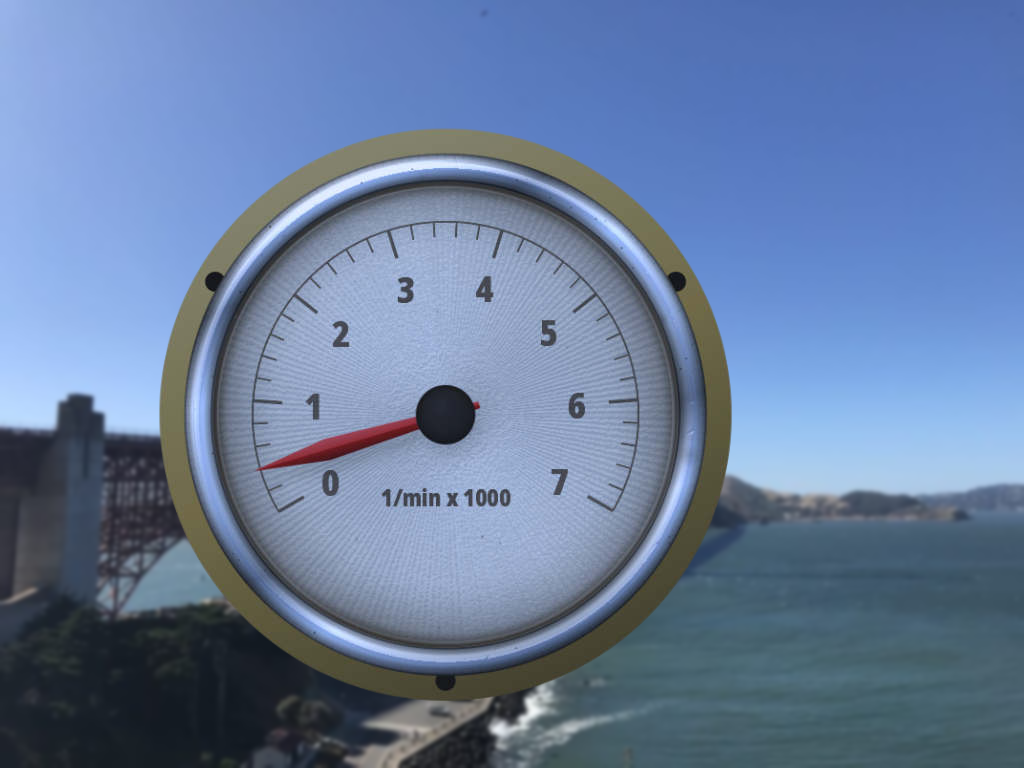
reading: **400** rpm
